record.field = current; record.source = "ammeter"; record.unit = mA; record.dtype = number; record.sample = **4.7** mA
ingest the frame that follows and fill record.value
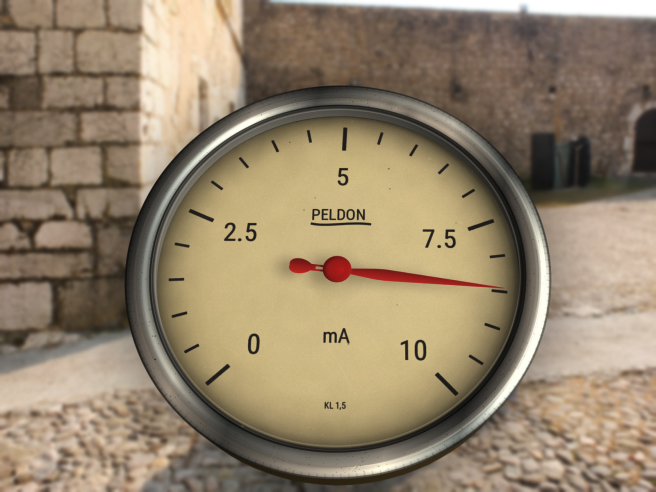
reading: **8.5** mA
